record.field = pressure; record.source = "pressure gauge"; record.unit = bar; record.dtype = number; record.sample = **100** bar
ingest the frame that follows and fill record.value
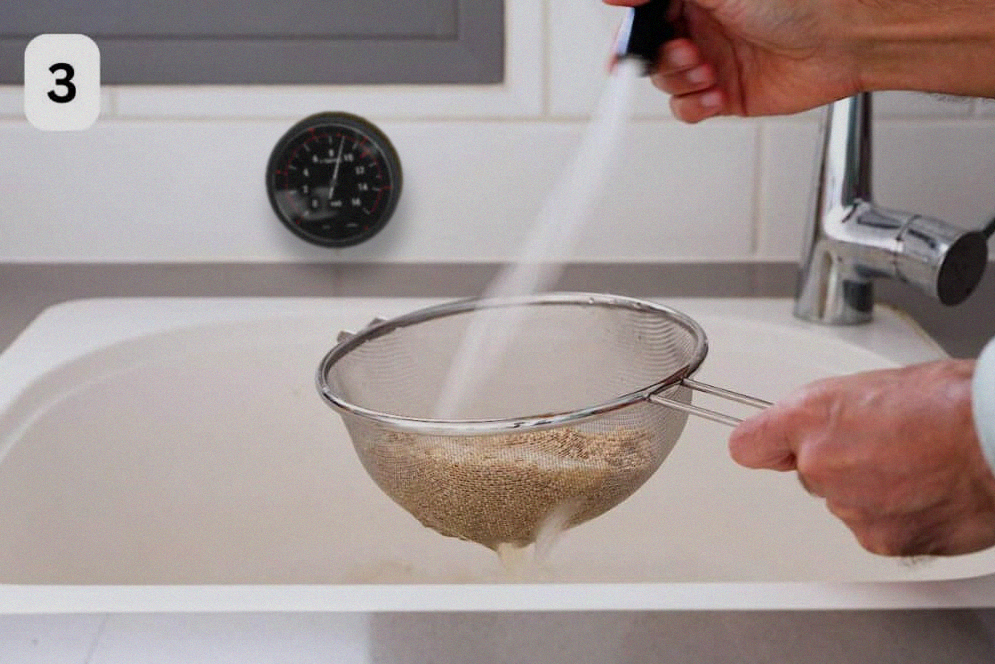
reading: **9** bar
